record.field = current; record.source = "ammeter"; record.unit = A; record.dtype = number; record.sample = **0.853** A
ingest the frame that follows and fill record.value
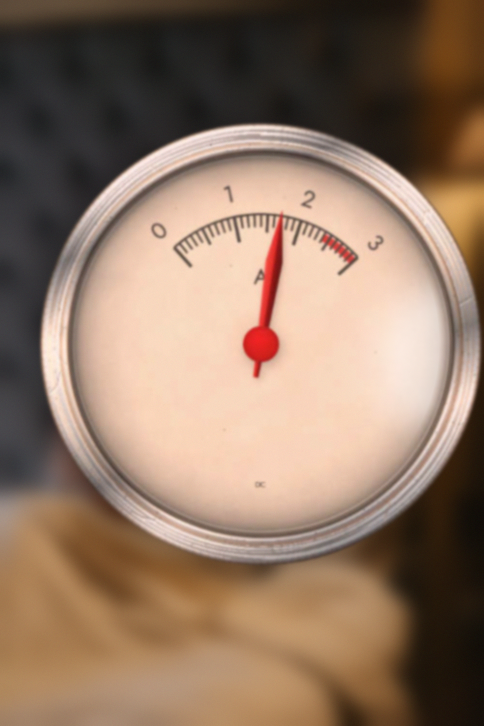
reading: **1.7** A
